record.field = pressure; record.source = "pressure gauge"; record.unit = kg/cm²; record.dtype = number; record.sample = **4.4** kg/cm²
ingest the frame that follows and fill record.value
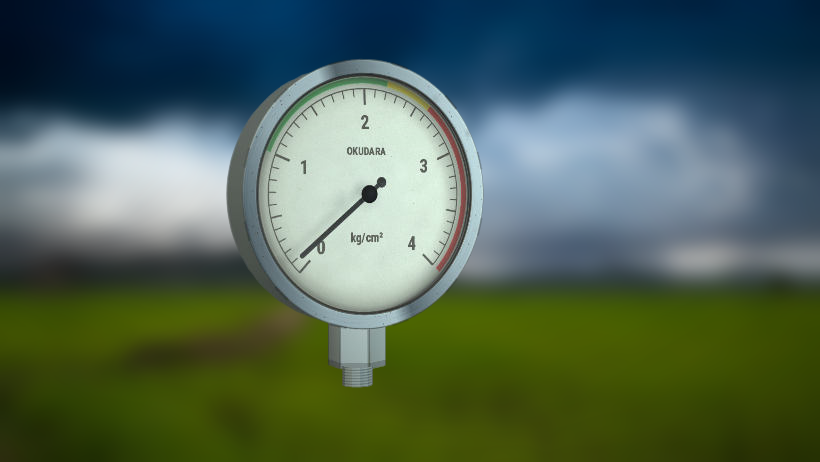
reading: **0.1** kg/cm²
